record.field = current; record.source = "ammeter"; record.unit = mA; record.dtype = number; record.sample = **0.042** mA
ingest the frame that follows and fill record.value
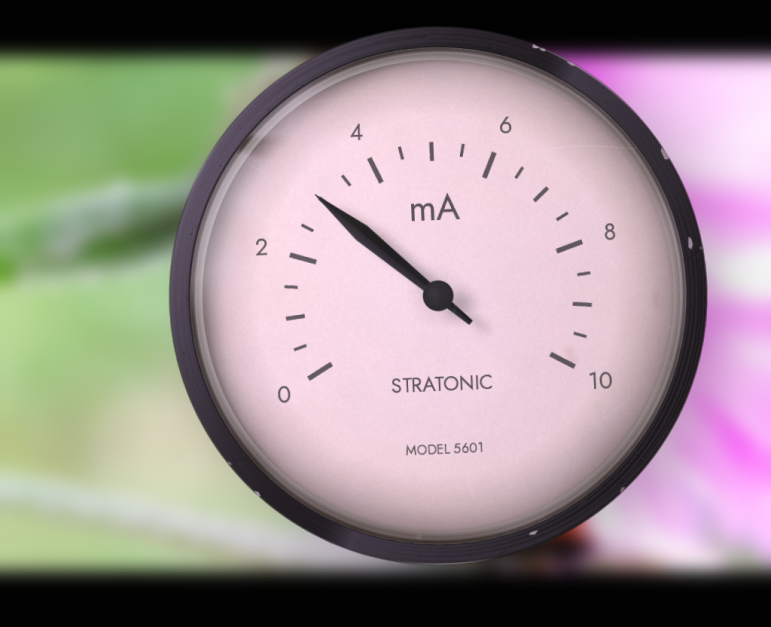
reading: **3** mA
